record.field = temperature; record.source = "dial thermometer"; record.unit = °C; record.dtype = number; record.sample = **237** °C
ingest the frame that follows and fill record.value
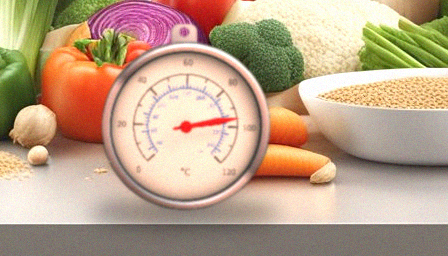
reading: **95** °C
